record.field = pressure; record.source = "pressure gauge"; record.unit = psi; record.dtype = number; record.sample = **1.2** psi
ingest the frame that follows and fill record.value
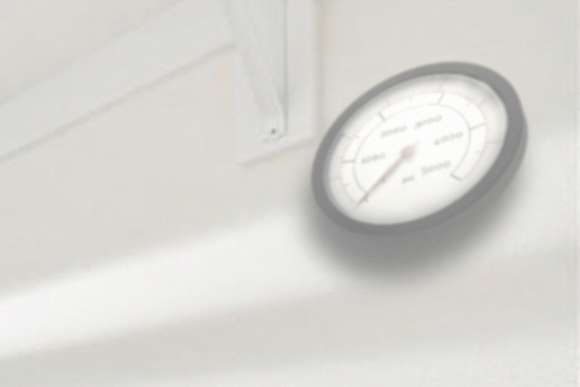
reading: **0** psi
